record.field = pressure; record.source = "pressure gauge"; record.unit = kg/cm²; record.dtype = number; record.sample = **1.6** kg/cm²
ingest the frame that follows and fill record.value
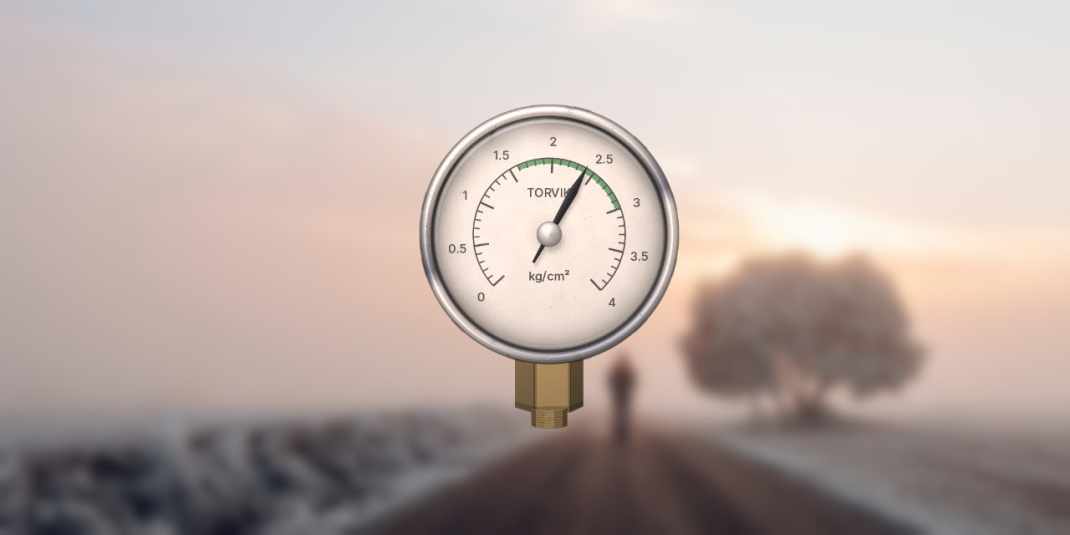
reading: **2.4** kg/cm²
